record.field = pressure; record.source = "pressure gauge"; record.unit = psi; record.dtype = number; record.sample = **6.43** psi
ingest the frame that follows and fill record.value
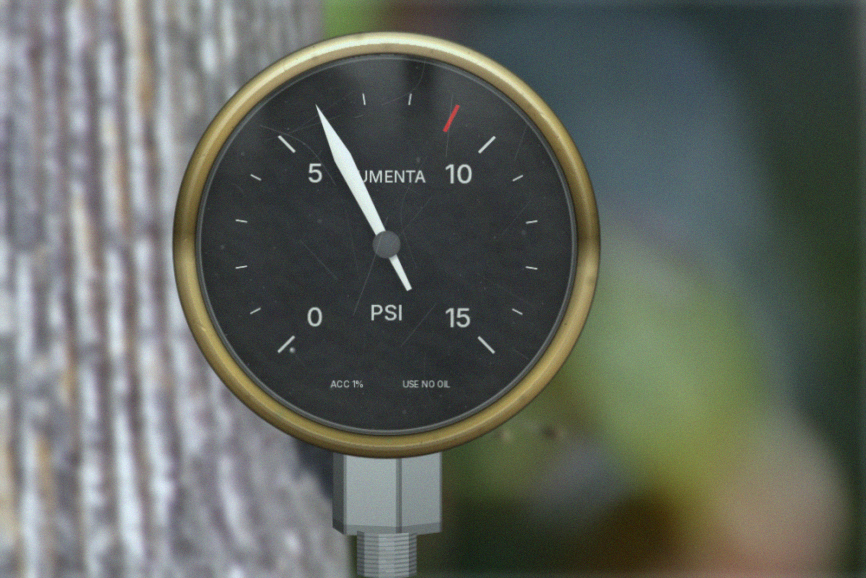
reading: **6** psi
